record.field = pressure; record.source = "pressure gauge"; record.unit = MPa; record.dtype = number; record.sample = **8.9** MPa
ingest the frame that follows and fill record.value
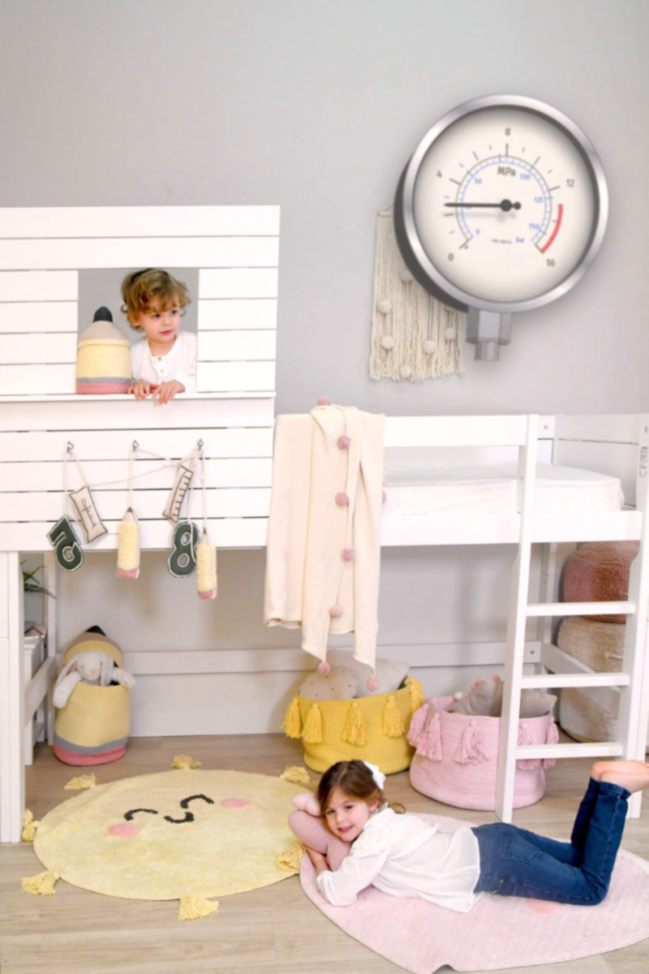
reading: **2.5** MPa
